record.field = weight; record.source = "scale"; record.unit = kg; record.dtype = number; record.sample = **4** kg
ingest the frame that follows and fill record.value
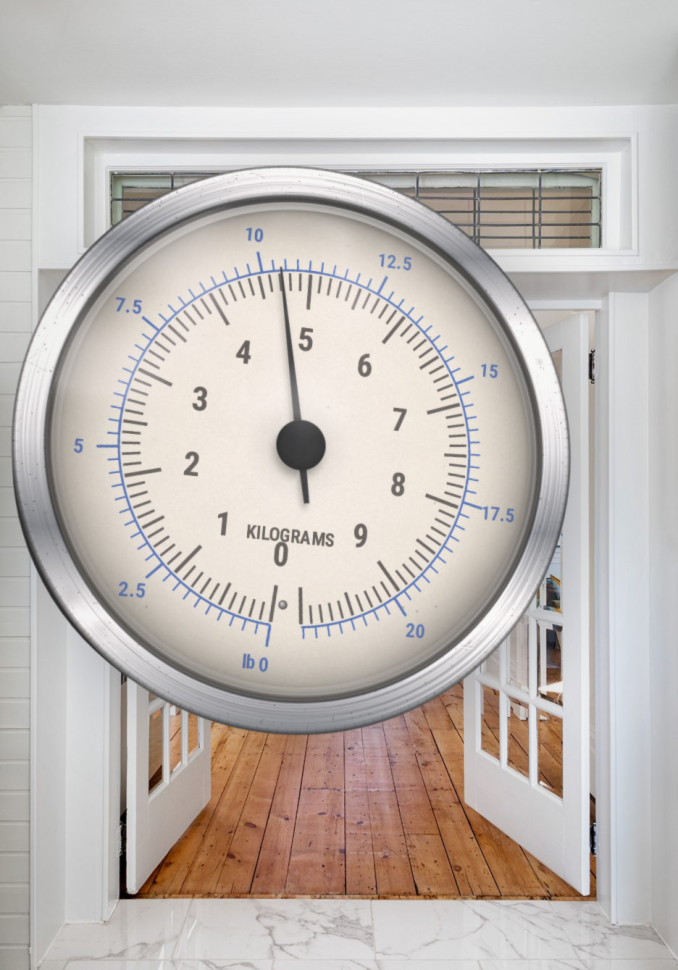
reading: **4.7** kg
